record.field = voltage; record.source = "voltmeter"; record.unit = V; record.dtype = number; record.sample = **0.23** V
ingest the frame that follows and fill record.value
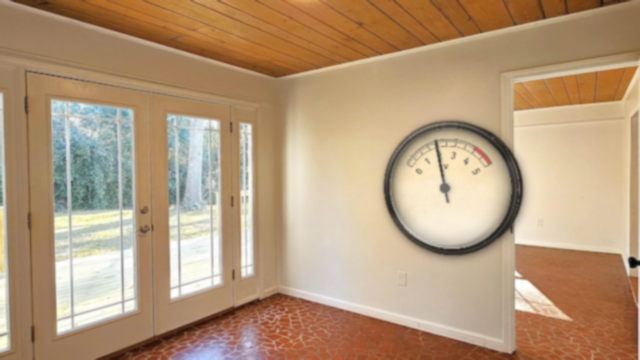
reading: **2** V
